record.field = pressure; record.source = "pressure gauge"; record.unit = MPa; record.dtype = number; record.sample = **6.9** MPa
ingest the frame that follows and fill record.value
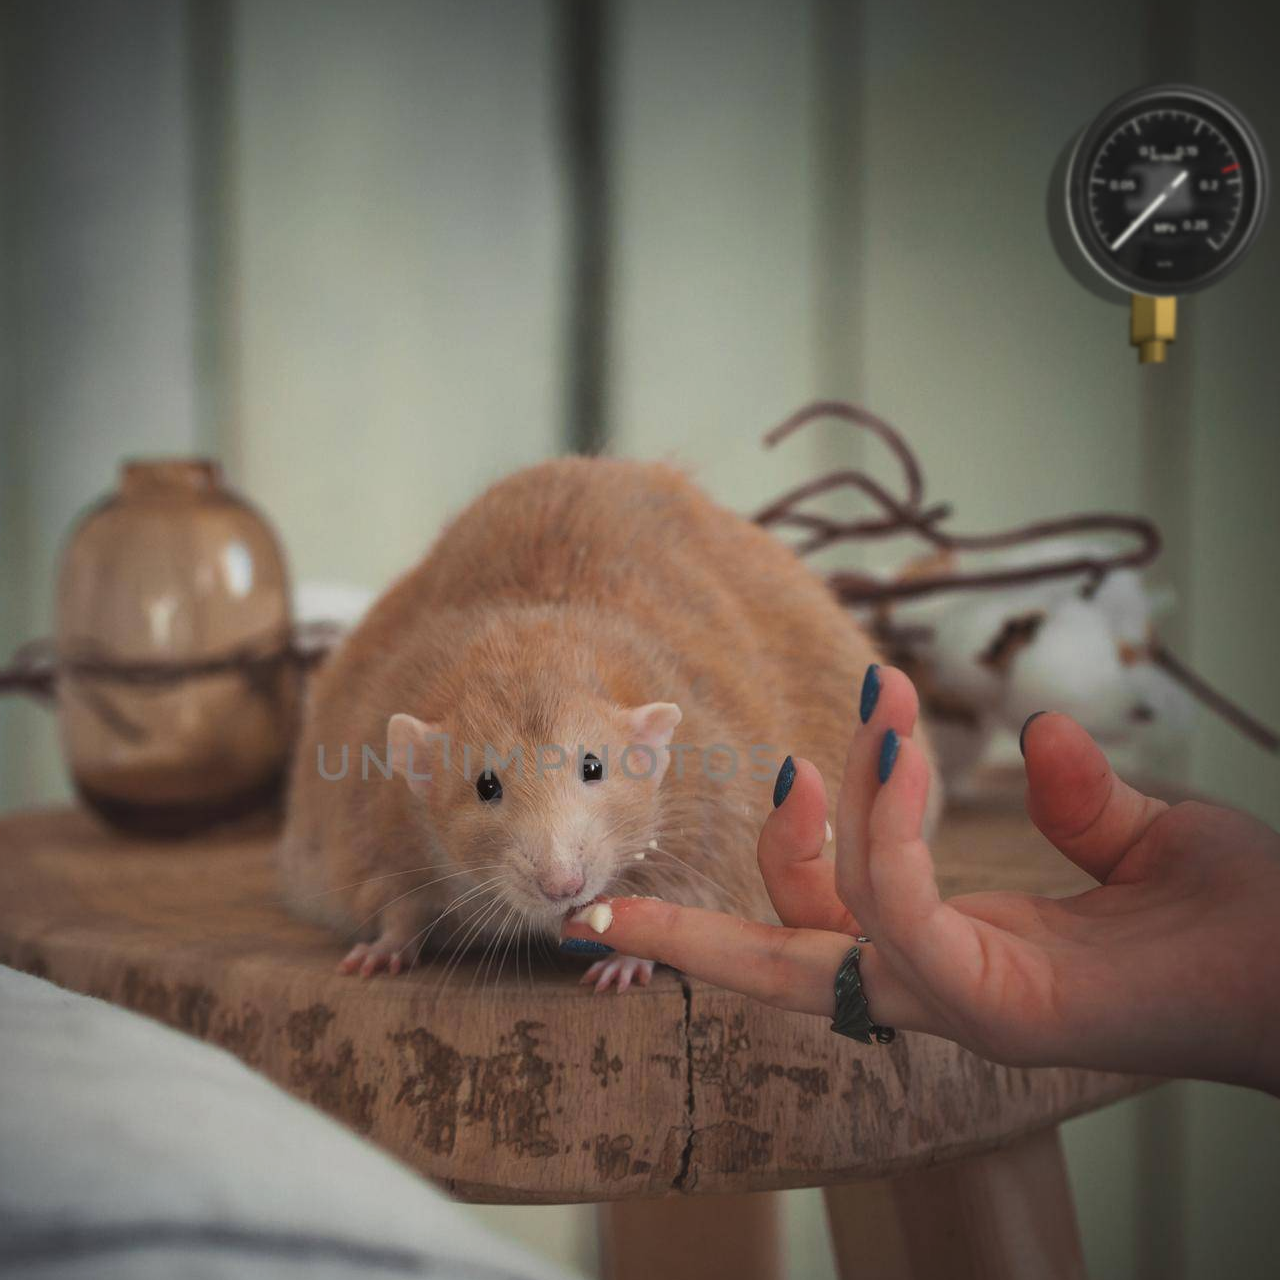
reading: **0** MPa
